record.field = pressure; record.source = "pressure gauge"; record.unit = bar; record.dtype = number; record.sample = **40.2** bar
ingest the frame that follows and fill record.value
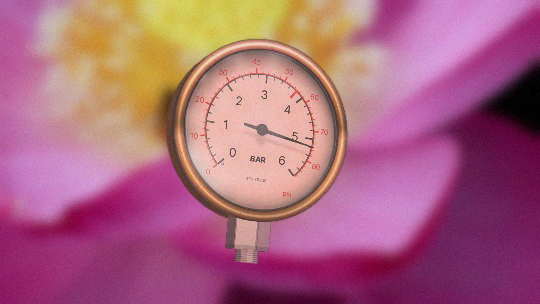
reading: **5.2** bar
